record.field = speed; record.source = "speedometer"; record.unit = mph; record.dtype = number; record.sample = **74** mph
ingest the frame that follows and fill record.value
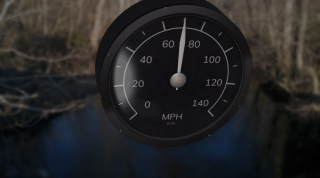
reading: **70** mph
